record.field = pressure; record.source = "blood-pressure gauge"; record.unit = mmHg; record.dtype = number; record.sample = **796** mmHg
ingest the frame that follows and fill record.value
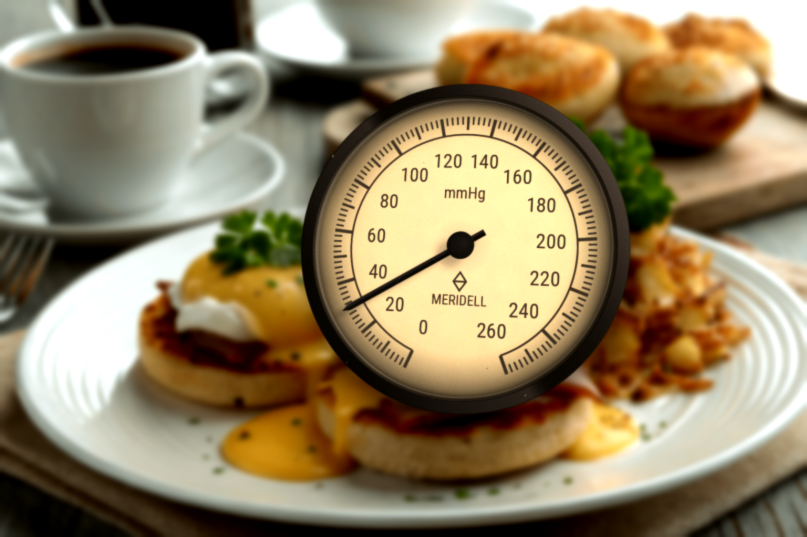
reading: **30** mmHg
